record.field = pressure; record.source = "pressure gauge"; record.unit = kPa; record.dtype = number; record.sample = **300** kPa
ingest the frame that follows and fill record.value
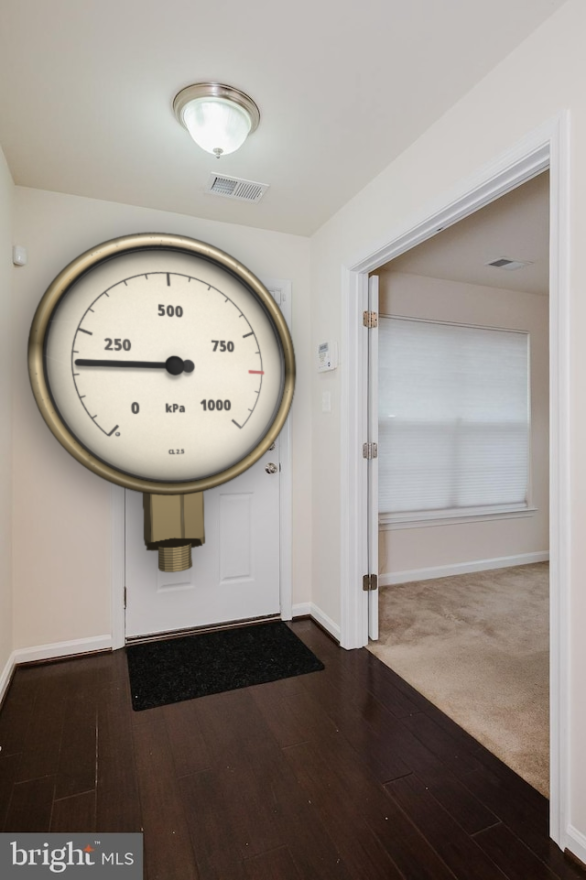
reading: **175** kPa
